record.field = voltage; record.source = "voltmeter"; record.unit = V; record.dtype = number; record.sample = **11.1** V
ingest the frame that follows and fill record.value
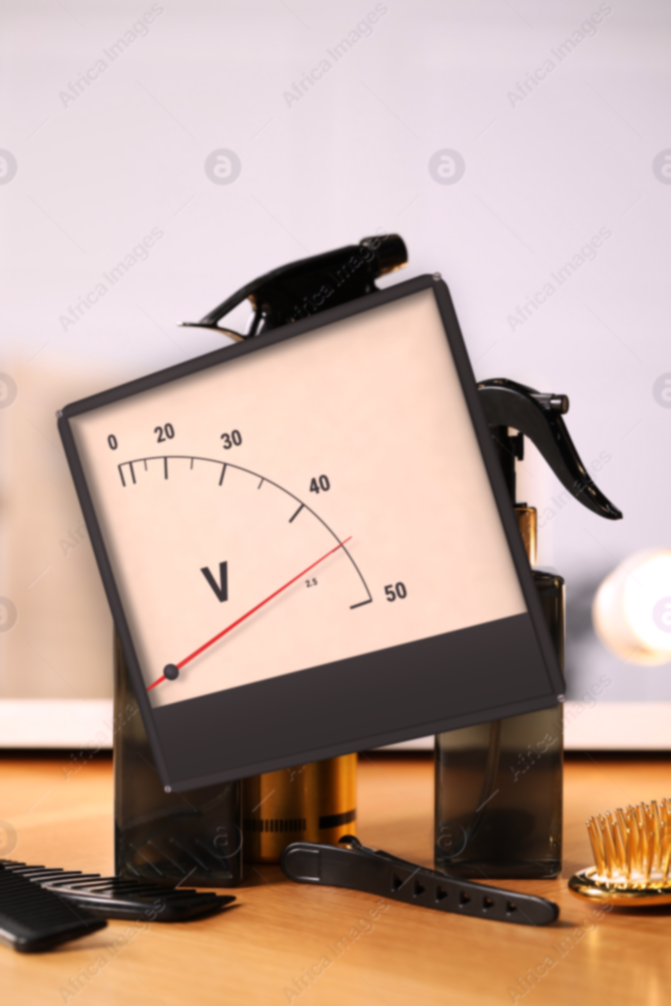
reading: **45** V
